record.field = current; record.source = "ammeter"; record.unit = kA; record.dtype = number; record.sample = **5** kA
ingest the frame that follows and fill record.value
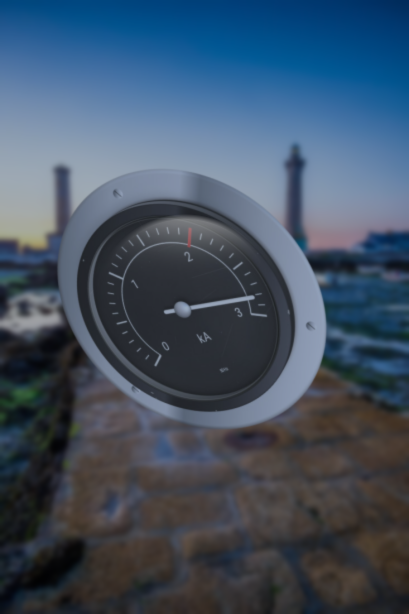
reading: **2.8** kA
